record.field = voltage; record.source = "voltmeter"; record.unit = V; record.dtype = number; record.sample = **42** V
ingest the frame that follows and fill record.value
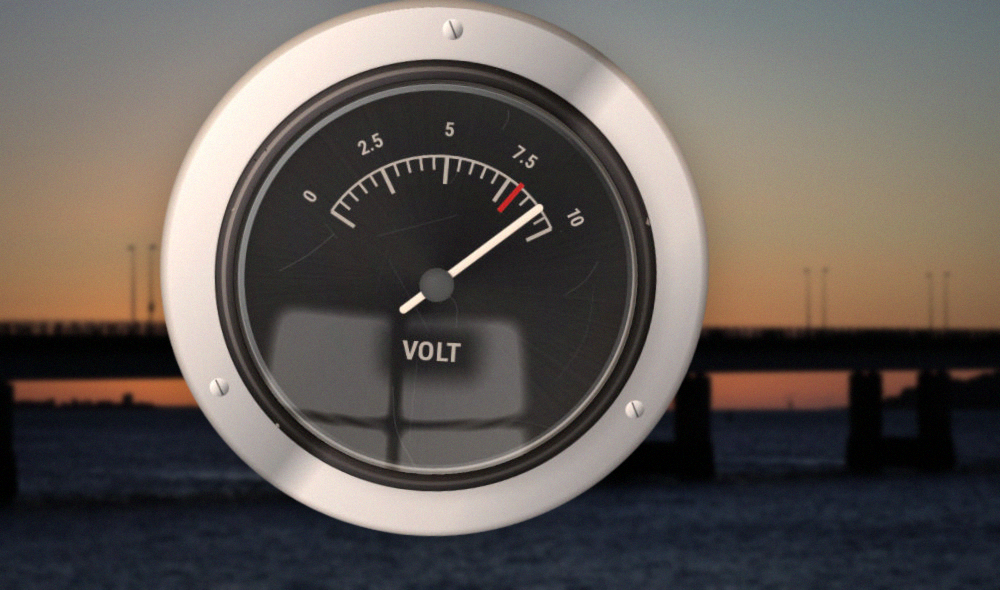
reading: **9** V
